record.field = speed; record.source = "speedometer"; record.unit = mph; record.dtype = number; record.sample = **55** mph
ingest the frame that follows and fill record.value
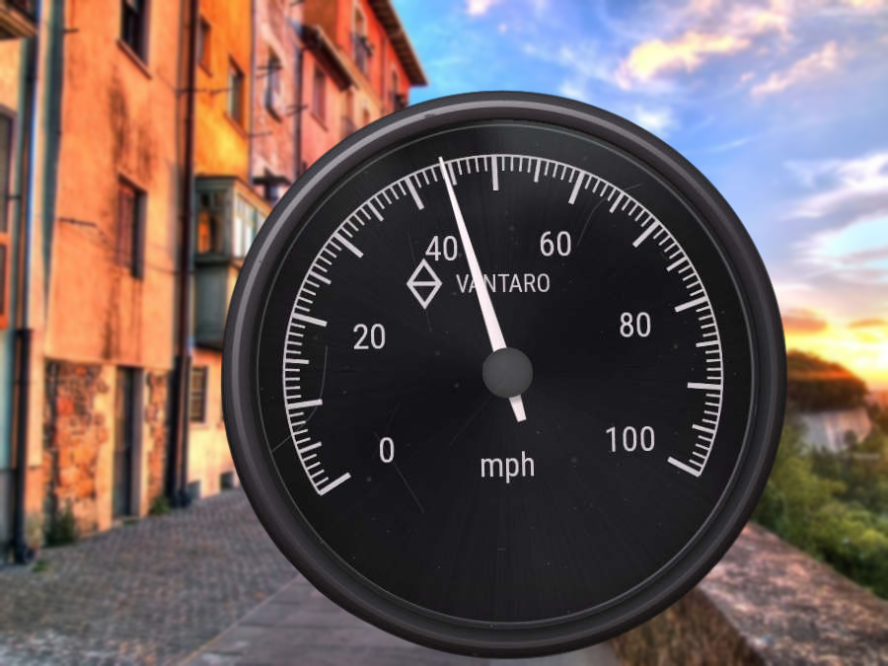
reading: **44** mph
